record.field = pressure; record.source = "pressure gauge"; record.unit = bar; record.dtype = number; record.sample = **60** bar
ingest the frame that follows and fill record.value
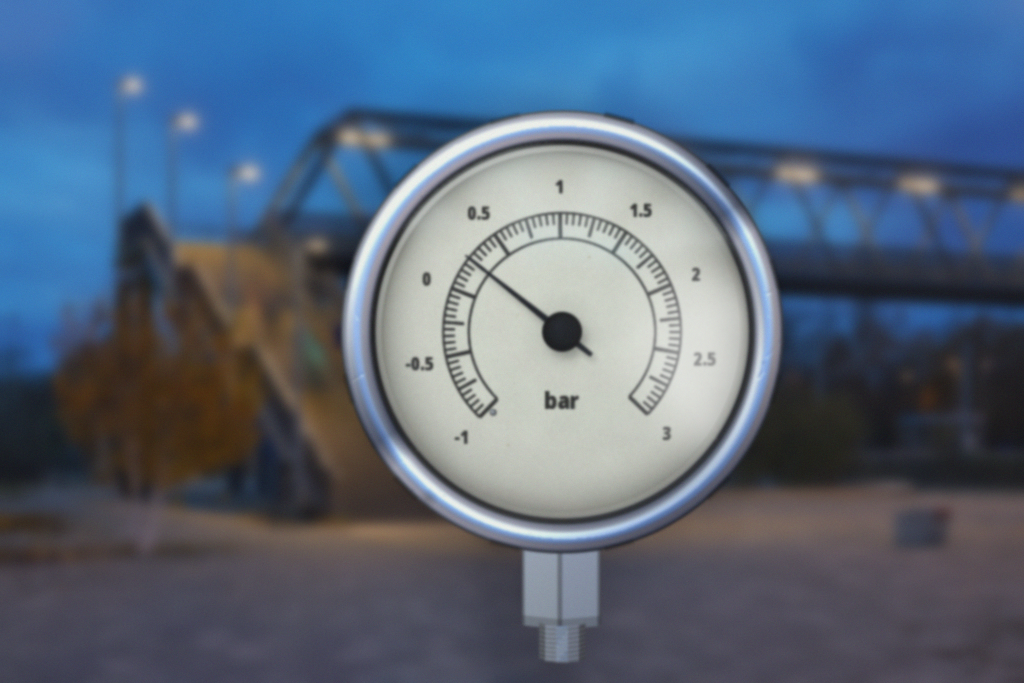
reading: **0.25** bar
